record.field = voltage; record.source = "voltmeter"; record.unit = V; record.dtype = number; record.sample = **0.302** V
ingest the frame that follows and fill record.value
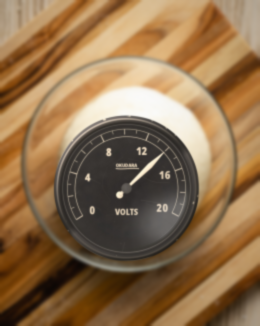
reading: **14** V
